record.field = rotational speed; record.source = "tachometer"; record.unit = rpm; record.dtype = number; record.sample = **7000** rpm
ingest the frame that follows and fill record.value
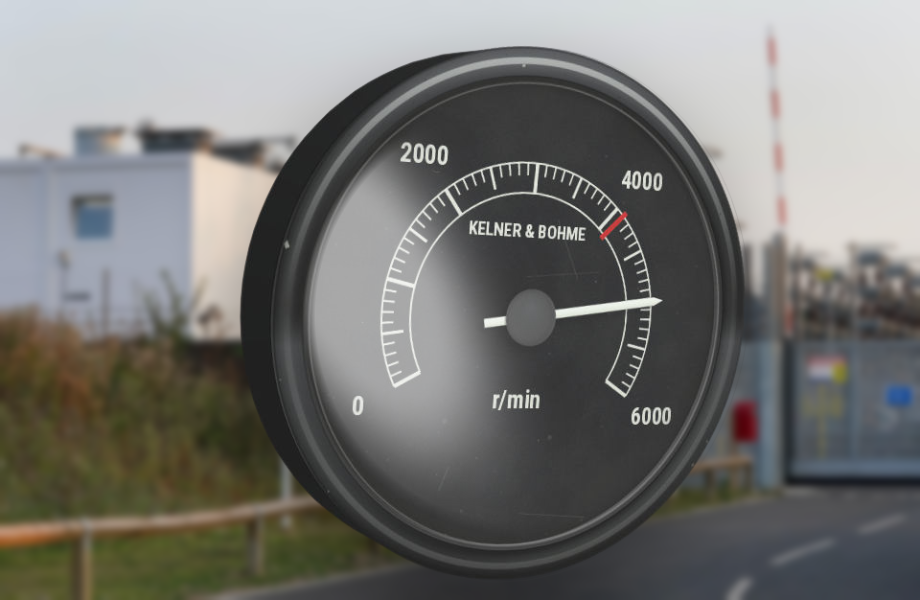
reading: **5000** rpm
